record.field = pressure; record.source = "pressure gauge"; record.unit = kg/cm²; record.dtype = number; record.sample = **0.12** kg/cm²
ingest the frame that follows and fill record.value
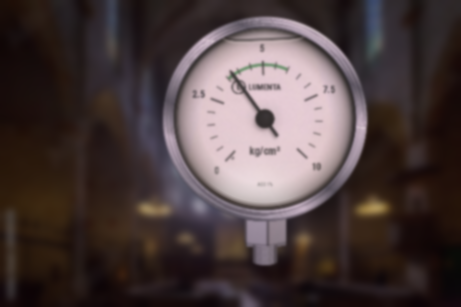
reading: **3.75** kg/cm²
